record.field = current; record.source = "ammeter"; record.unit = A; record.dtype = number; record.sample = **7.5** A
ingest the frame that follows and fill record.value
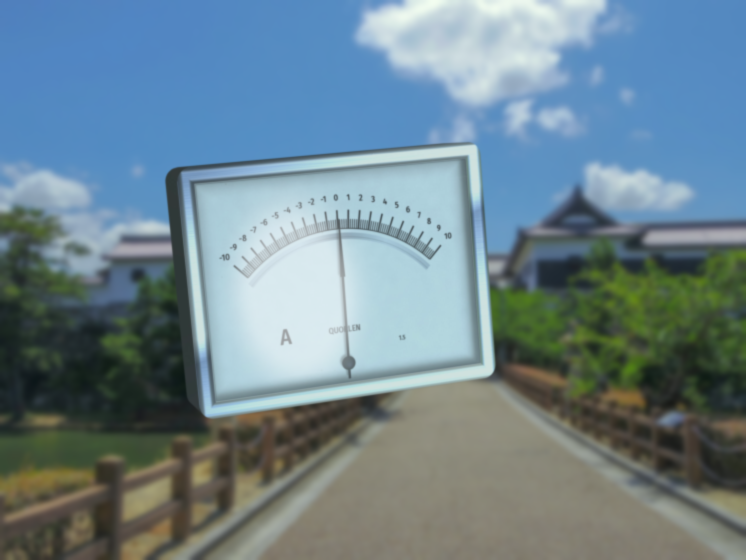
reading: **0** A
